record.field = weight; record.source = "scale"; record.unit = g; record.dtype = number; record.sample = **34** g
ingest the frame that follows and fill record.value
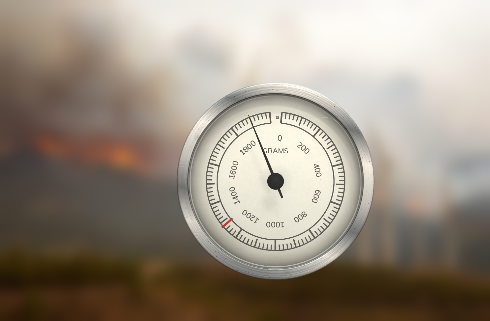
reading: **1900** g
